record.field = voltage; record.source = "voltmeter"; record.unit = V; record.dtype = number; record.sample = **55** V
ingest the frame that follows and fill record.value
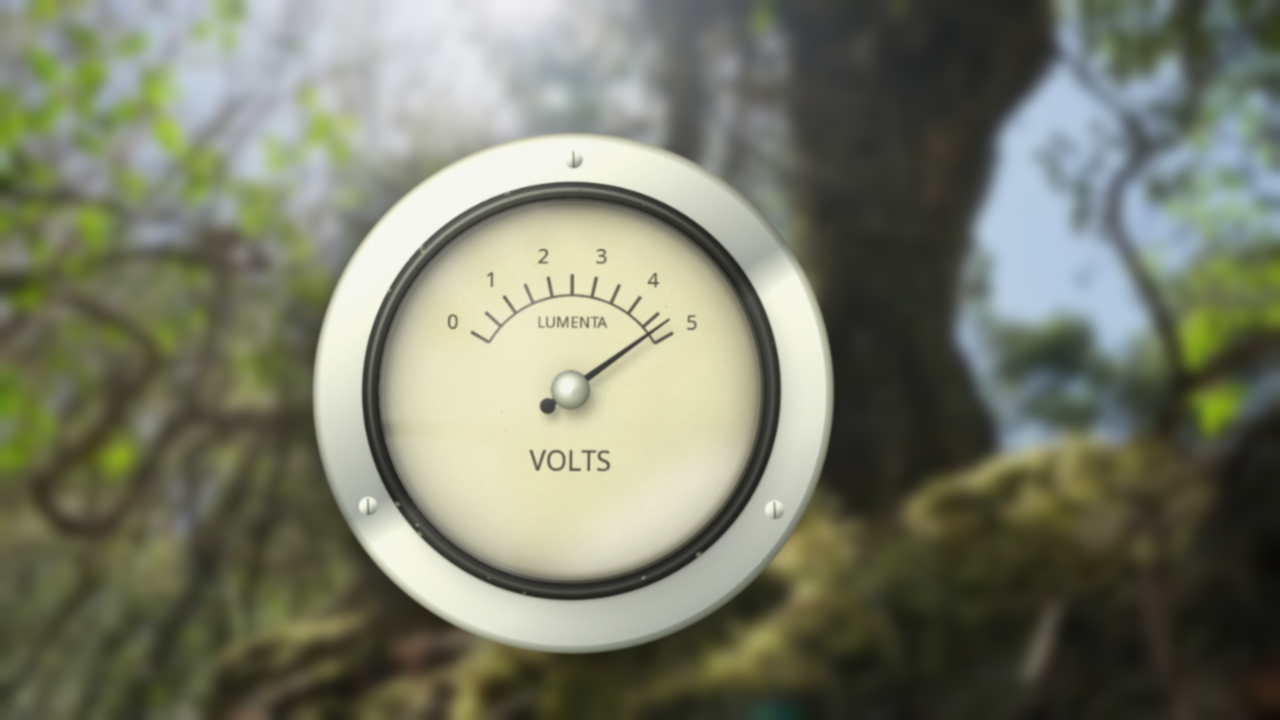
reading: **4.75** V
